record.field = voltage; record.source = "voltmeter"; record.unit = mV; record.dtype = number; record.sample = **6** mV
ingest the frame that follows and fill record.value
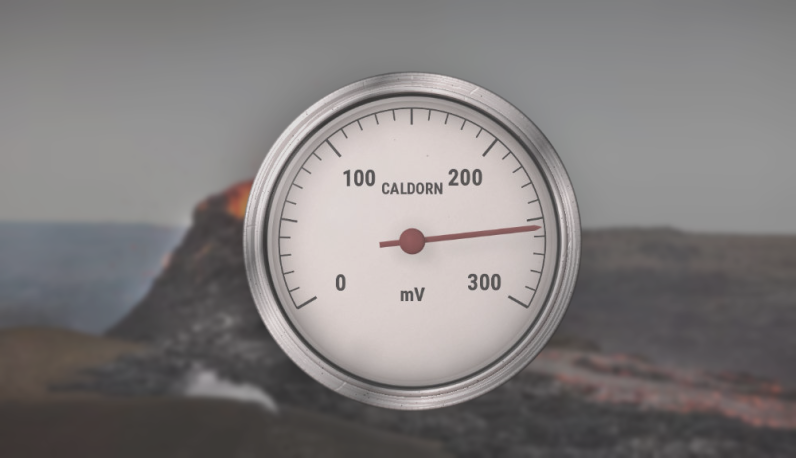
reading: **255** mV
